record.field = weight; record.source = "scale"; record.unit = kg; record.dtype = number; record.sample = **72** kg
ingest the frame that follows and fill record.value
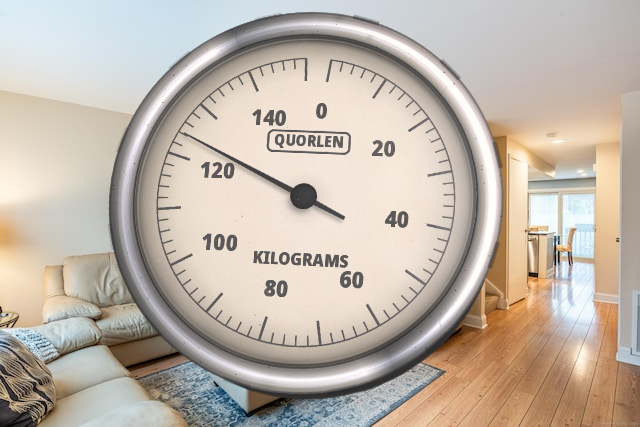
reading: **124** kg
